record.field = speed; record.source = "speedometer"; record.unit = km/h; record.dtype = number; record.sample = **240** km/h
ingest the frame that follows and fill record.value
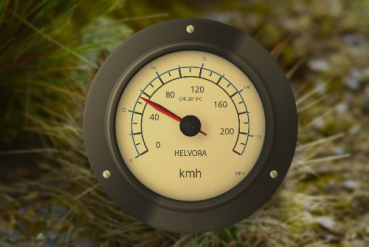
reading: **55** km/h
